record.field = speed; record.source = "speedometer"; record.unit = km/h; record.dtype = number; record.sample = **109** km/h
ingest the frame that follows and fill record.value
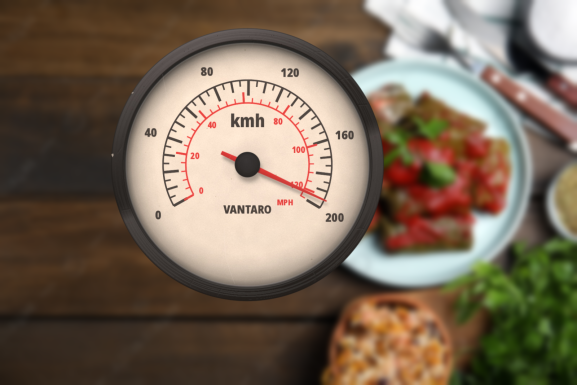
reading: **195** km/h
